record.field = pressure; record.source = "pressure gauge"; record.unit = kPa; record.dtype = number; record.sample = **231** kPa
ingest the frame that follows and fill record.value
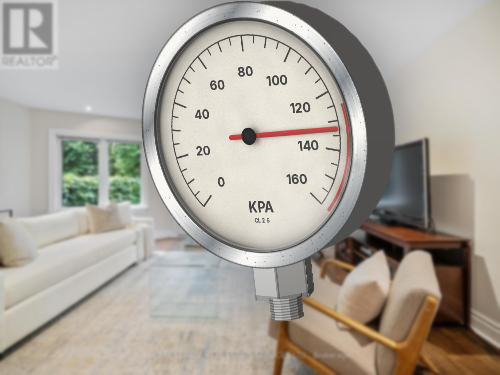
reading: **132.5** kPa
